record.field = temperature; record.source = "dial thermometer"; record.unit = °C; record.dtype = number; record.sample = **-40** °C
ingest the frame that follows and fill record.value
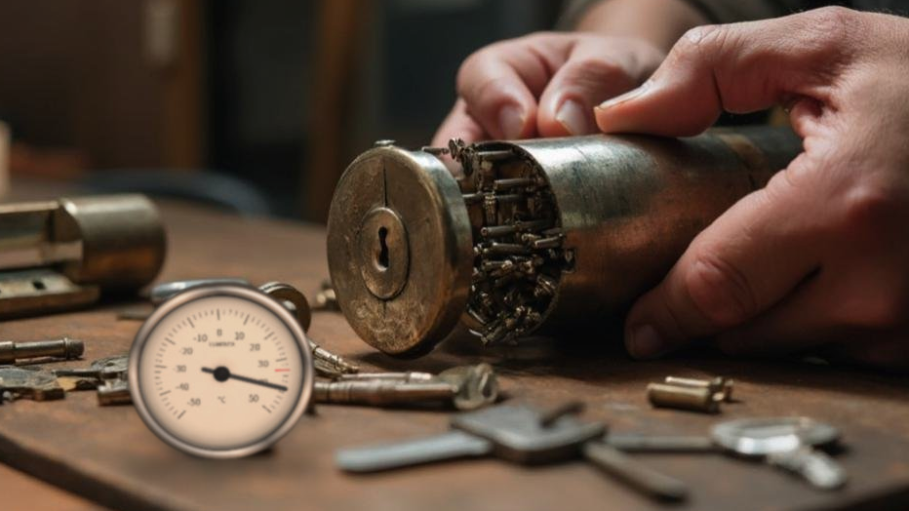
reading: **40** °C
